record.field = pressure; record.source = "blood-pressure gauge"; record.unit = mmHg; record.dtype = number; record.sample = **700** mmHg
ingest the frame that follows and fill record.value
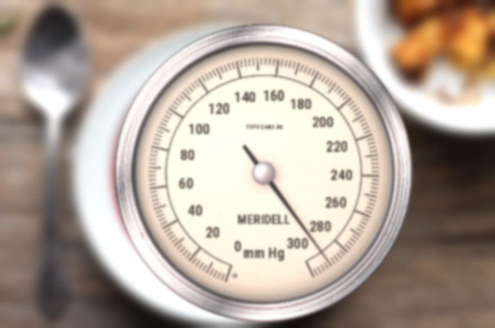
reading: **290** mmHg
